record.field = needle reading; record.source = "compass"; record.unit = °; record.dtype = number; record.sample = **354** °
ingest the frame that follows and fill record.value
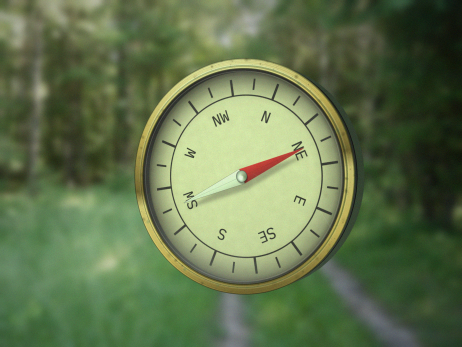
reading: **45** °
